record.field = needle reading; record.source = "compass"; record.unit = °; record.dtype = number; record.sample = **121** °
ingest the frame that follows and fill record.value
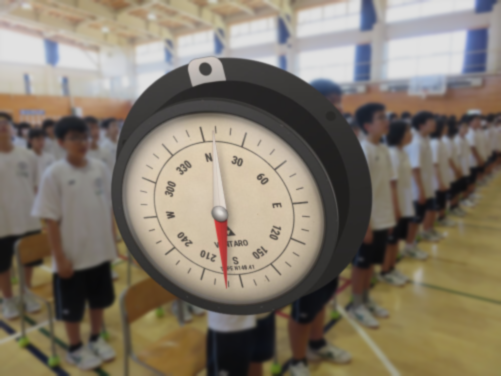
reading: **190** °
